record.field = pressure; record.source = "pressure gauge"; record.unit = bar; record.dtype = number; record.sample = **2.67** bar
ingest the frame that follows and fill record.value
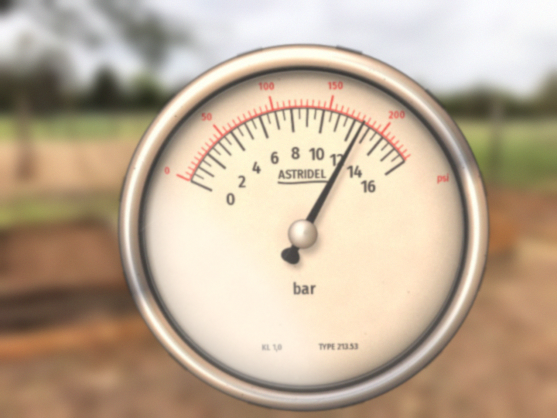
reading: **12.5** bar
